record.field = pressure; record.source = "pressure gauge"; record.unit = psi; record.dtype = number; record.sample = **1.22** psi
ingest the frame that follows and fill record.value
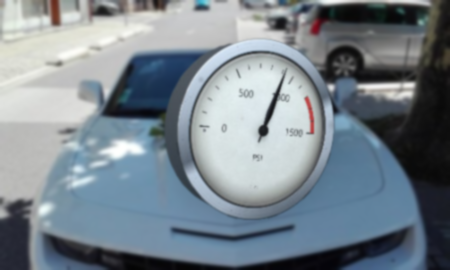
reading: **900** psi
